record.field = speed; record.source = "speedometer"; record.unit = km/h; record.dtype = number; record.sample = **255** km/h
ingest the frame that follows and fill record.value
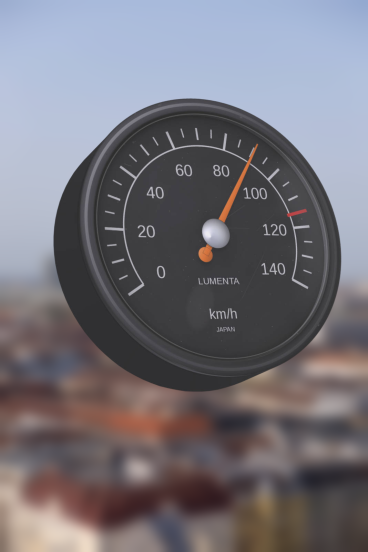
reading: **90** km/h
